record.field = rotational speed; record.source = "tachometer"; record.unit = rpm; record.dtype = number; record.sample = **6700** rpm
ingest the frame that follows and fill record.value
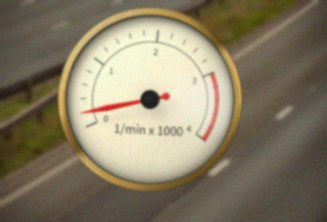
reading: **200** rpm
